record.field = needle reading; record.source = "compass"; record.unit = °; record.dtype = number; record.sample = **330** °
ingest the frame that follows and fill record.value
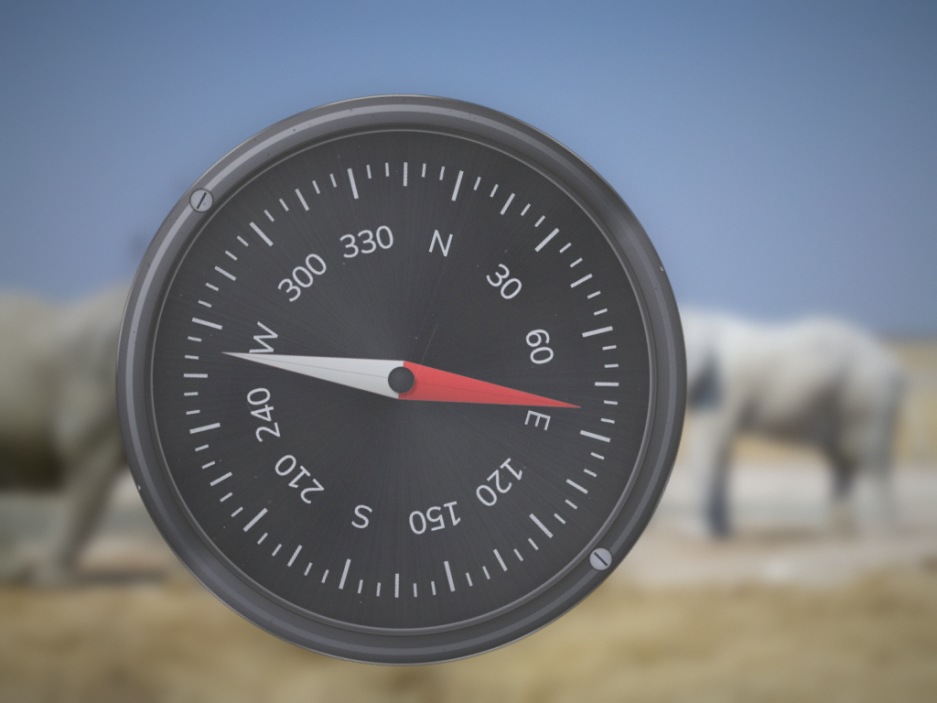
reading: **82.5** °
